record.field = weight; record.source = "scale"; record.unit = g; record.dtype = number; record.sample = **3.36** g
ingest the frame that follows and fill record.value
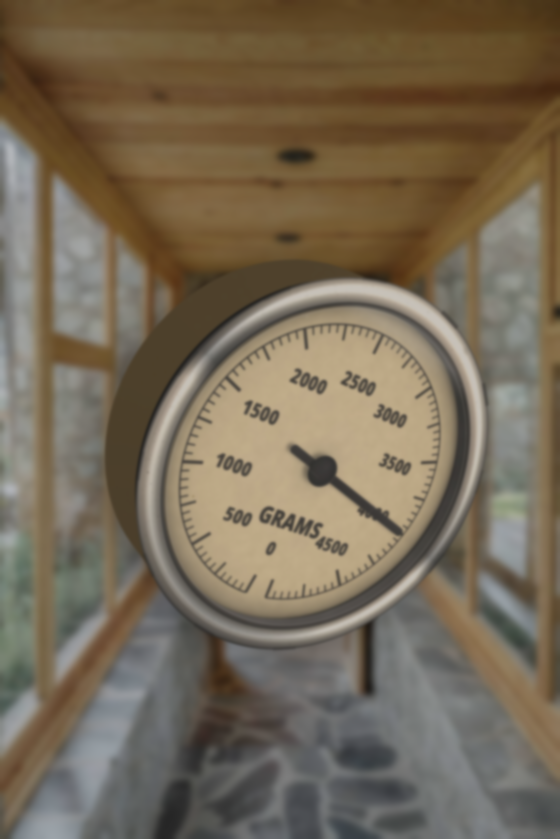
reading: **4000** g
